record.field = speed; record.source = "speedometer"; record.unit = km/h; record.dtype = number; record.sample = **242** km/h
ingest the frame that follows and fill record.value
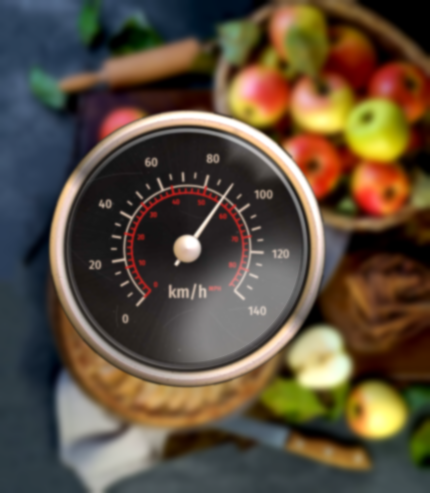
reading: **90** km/h
